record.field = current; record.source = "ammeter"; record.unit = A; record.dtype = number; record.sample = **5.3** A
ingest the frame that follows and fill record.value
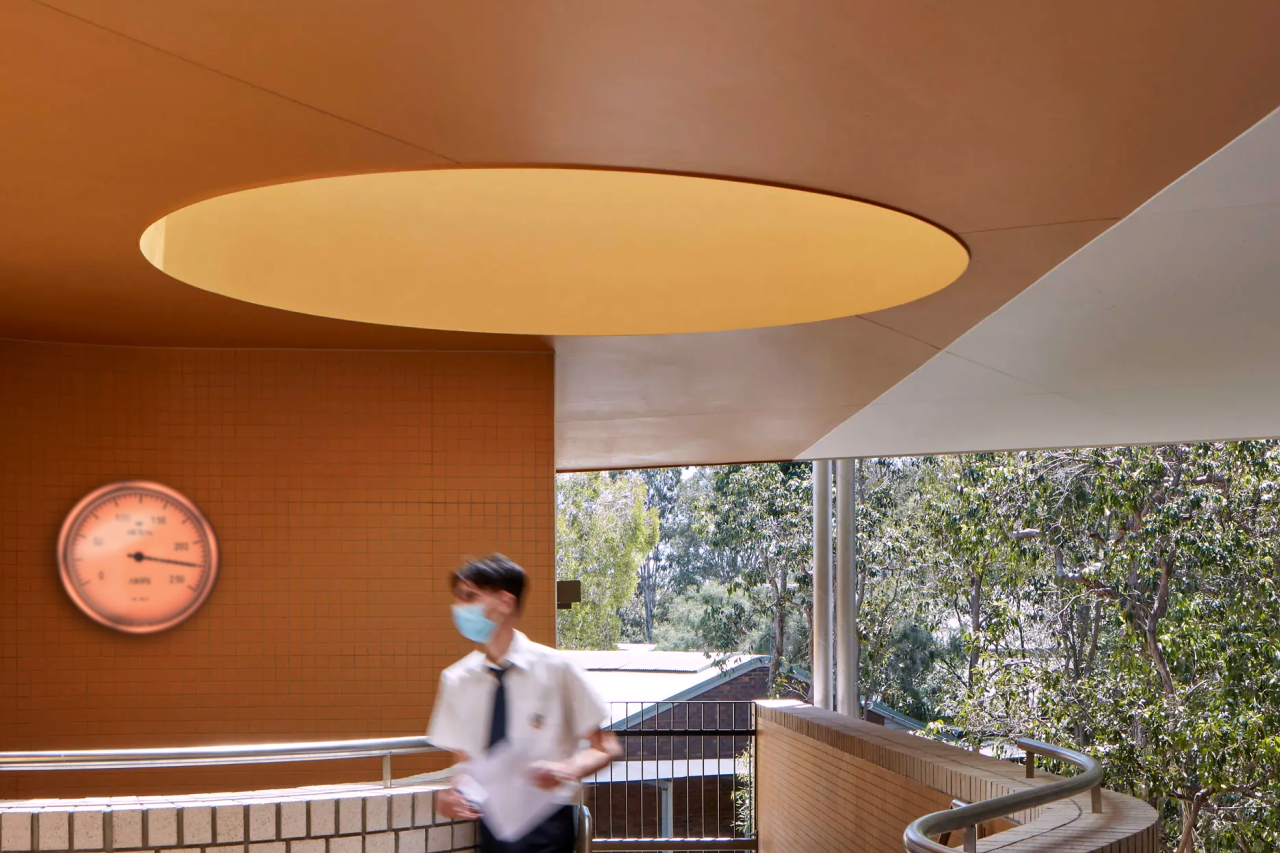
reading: **225** A
